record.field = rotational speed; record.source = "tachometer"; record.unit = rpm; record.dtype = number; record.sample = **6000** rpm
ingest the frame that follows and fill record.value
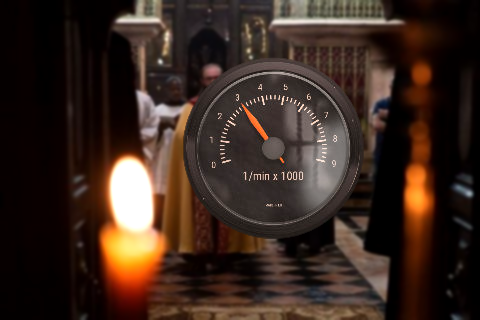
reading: **3000** rpm
